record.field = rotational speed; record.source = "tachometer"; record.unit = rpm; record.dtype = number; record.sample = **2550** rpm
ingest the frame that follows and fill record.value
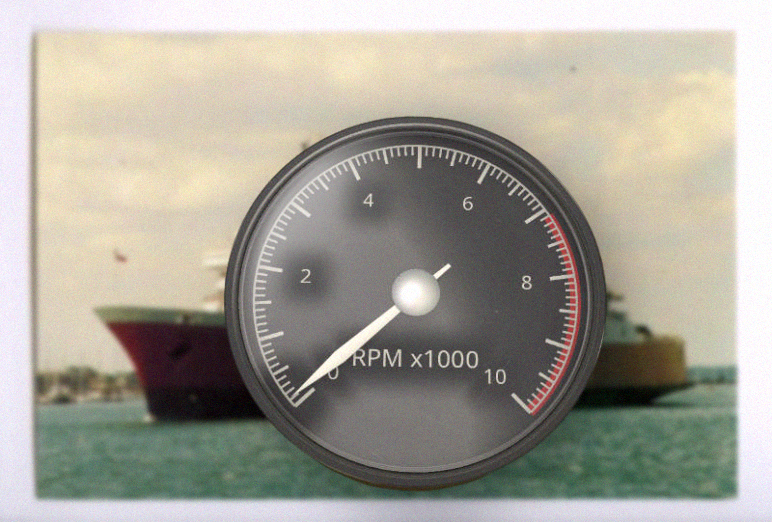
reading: **100** rpm
